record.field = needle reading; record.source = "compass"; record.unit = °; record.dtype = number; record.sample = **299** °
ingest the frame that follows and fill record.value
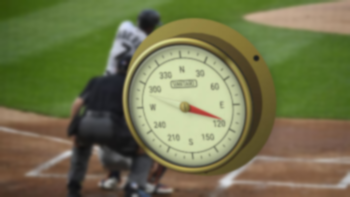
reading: **110** °
